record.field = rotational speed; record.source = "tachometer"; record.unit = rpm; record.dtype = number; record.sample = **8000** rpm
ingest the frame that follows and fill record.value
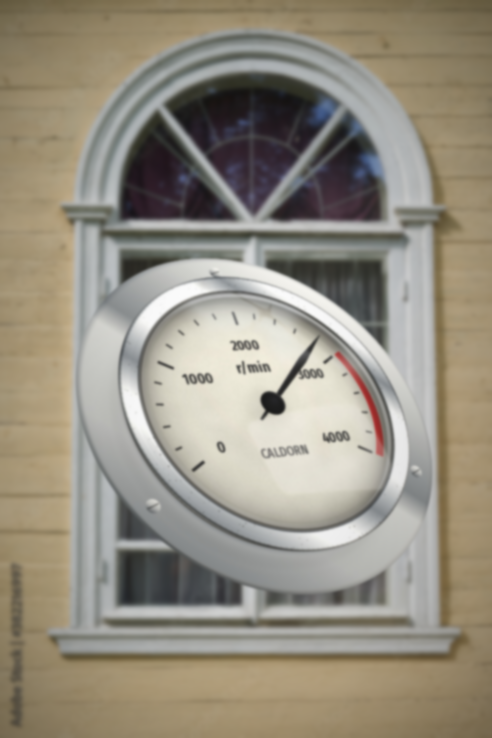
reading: **2800** rpm
